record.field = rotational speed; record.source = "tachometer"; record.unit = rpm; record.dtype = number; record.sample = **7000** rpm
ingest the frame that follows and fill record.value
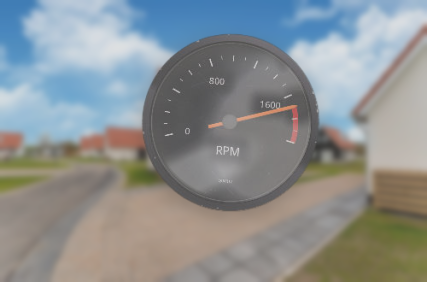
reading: **1700** rpm
